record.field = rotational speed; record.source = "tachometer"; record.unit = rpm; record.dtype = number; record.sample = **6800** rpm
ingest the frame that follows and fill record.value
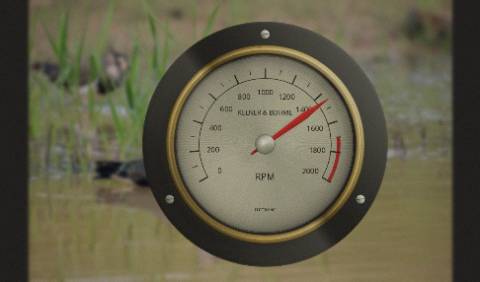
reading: **1450** rpm
